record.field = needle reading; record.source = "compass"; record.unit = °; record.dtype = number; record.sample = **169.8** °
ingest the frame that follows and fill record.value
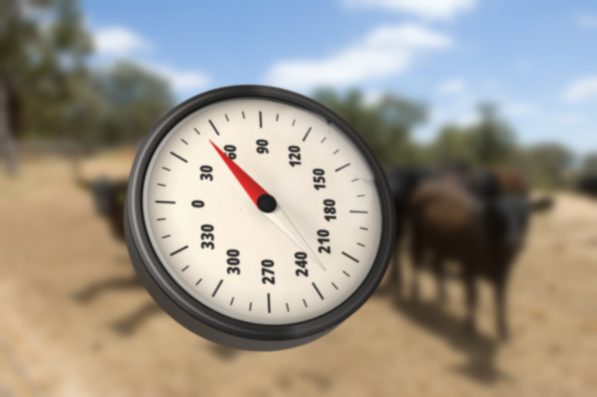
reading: **50** °
